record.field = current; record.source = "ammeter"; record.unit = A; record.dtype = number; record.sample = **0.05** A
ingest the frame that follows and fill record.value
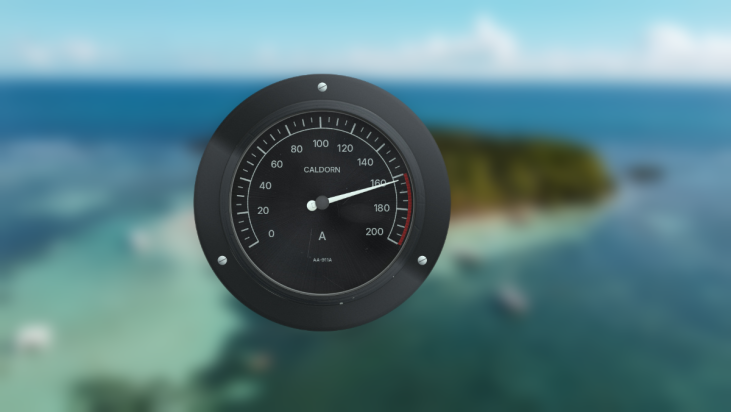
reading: **162.5** A
